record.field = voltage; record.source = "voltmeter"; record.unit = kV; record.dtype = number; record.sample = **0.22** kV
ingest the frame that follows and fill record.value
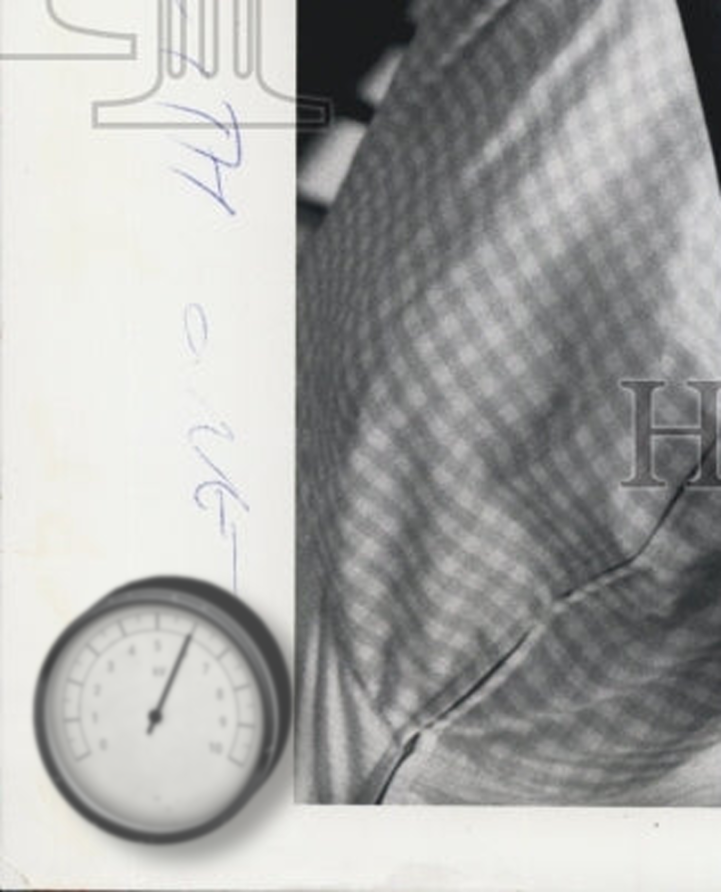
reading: **6** kV
